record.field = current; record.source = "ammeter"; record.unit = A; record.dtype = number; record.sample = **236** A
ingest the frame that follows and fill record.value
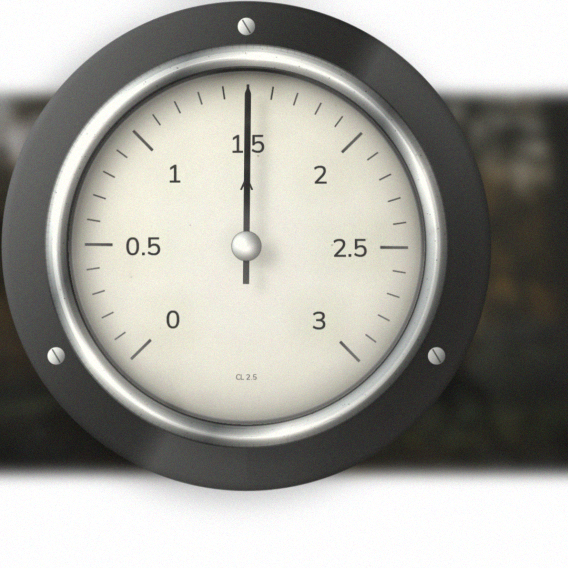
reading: **1.5** A
